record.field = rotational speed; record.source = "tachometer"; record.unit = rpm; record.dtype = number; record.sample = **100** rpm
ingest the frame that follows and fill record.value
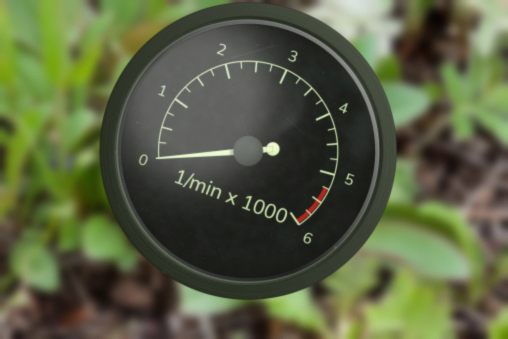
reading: **0** rpm
